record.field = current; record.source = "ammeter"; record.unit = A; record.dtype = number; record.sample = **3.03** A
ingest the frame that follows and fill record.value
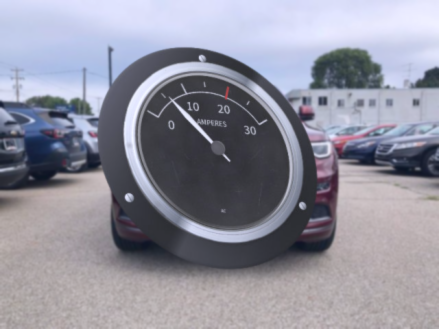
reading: **5** A
